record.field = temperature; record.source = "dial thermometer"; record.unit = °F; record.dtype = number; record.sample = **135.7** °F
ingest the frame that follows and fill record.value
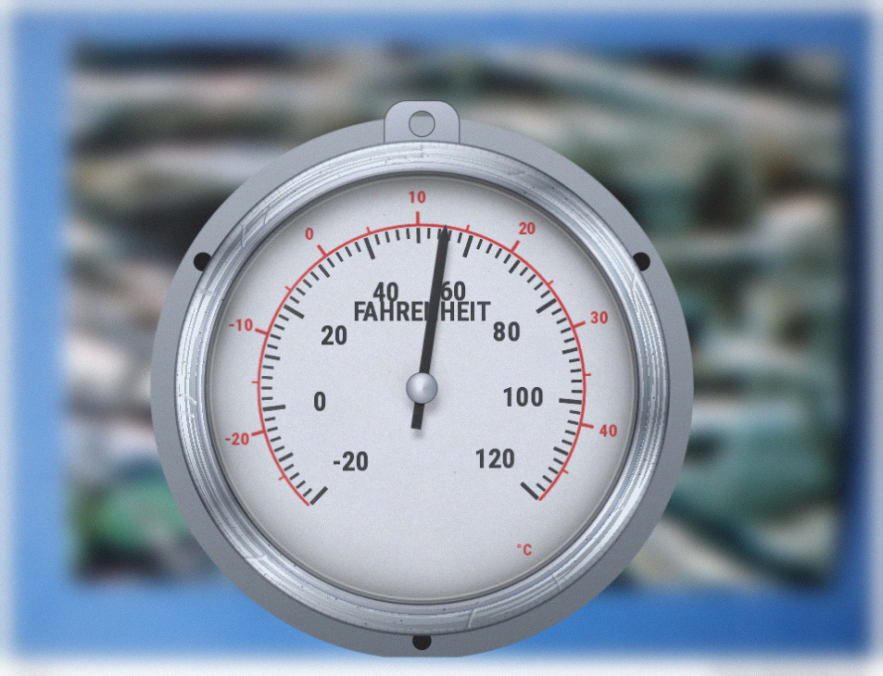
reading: **55** °F
